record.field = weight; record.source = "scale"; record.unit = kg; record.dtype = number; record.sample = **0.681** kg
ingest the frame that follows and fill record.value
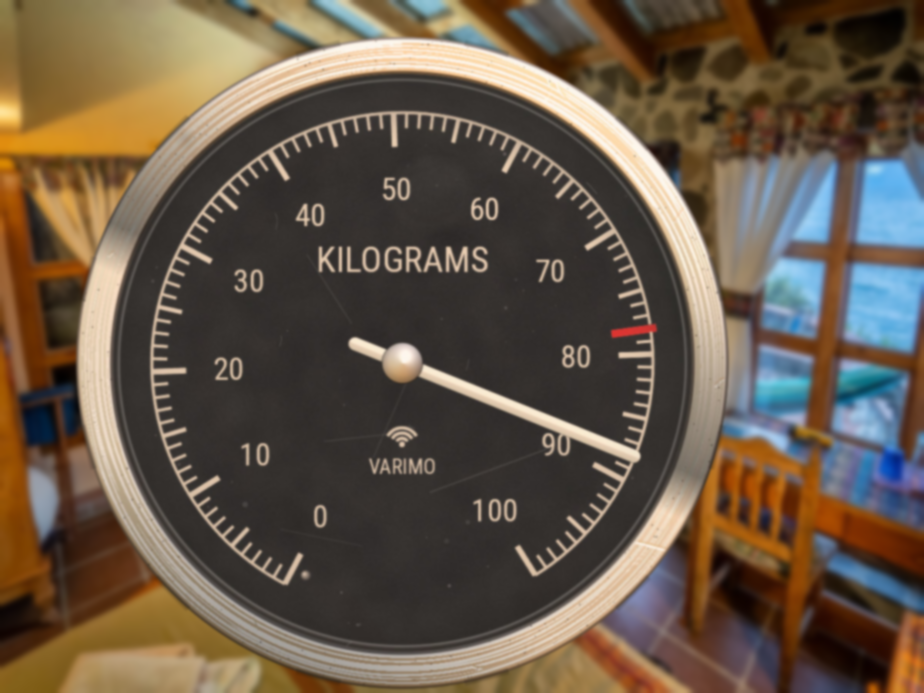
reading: **88** kg
